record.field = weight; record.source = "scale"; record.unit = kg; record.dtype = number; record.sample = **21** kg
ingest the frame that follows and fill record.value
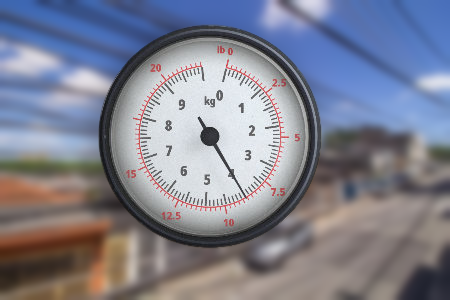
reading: **4** kg
